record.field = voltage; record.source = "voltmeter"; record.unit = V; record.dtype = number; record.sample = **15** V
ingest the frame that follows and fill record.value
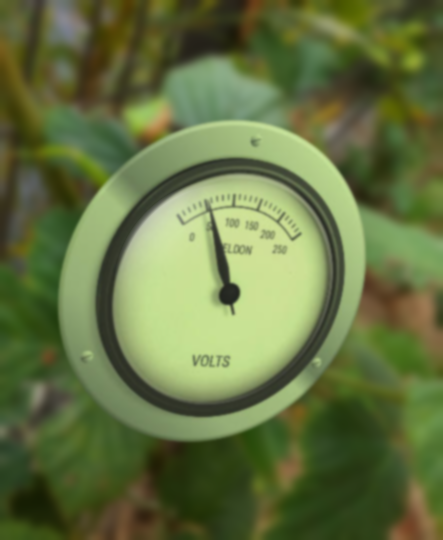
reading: **50** V
